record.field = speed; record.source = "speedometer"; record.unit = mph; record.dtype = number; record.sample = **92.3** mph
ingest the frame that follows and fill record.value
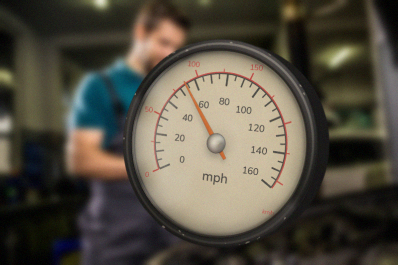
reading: **55** mph
